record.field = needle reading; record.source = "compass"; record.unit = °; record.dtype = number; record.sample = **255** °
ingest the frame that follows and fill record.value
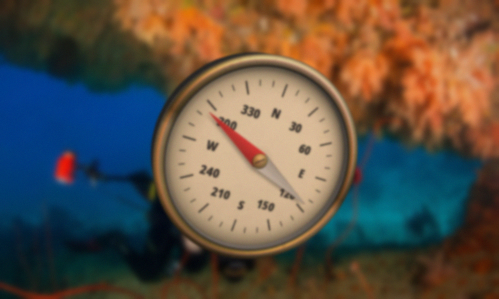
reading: **295** °
